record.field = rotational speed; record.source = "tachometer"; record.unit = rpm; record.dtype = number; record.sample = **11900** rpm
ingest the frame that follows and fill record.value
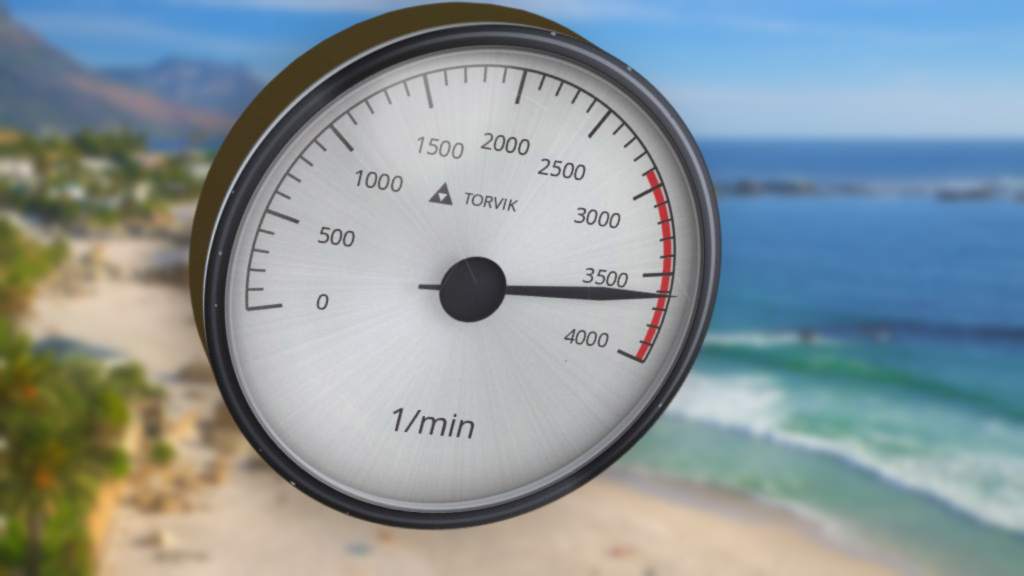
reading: **3600** rpm
